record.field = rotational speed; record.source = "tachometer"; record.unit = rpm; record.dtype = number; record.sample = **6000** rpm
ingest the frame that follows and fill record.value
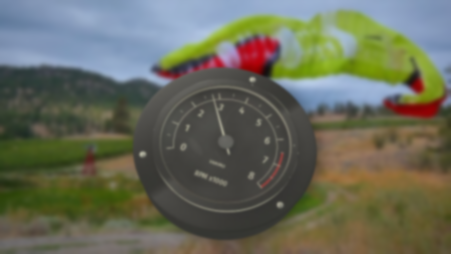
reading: **2750** rpm
